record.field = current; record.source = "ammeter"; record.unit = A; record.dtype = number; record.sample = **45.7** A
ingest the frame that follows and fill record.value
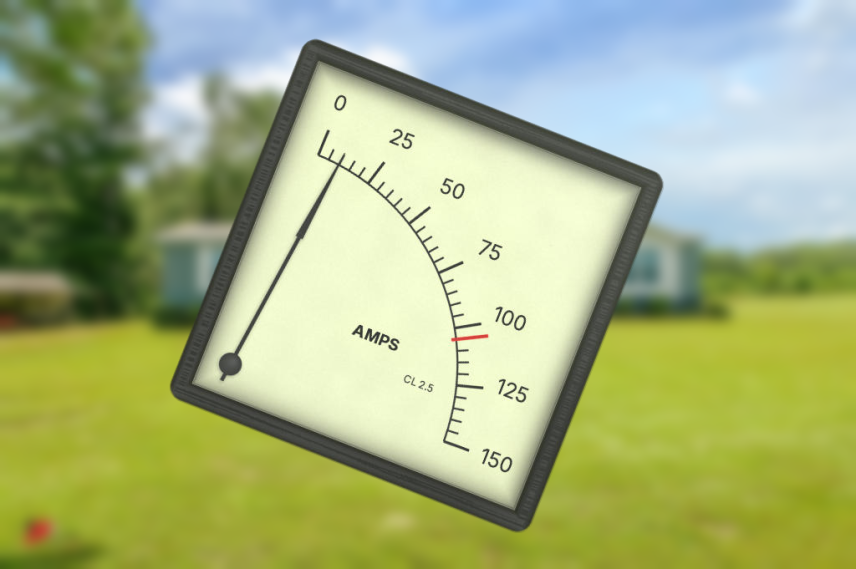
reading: **10** A
